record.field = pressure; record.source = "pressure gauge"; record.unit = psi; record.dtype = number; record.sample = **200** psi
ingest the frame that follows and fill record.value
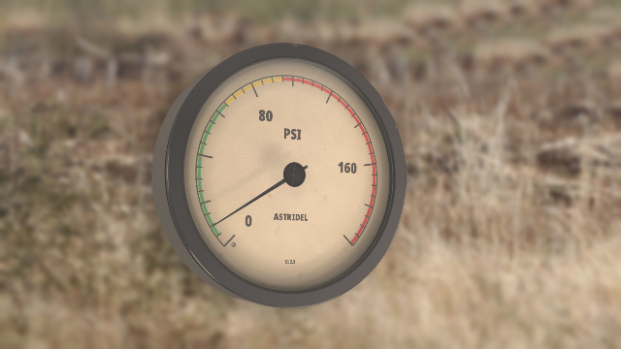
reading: **10** psi
